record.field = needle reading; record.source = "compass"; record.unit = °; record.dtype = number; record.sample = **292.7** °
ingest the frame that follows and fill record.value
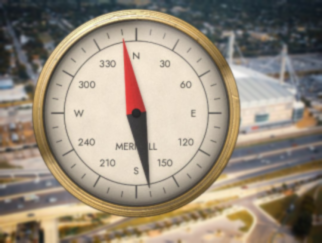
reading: **350** °
